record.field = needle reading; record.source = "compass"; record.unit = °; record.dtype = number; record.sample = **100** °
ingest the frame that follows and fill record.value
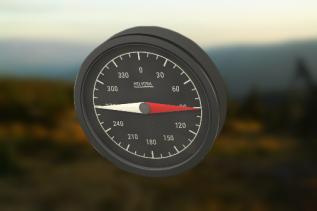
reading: **90** °
